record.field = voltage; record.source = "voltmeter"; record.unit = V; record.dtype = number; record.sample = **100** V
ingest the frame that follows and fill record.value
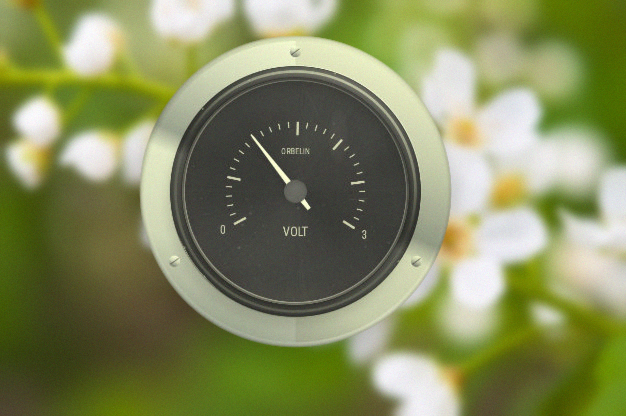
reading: **1** V
